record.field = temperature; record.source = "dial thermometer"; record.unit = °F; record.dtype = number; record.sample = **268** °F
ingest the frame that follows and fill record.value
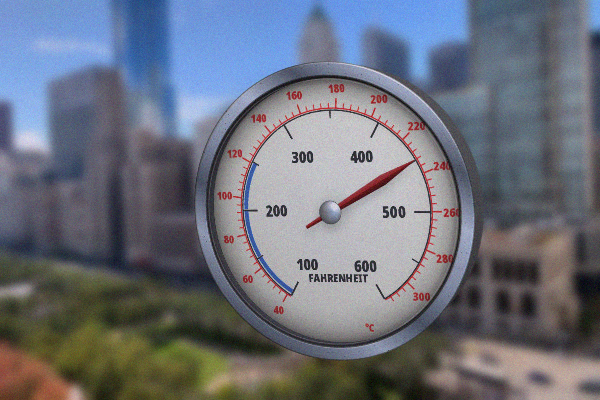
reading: **450** °F
